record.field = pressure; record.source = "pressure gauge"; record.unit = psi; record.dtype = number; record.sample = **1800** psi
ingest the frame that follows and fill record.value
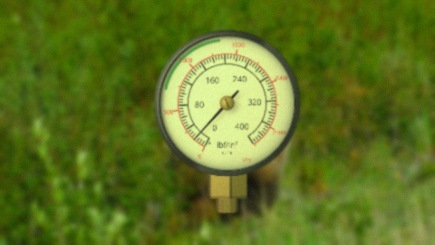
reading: **20** psi
